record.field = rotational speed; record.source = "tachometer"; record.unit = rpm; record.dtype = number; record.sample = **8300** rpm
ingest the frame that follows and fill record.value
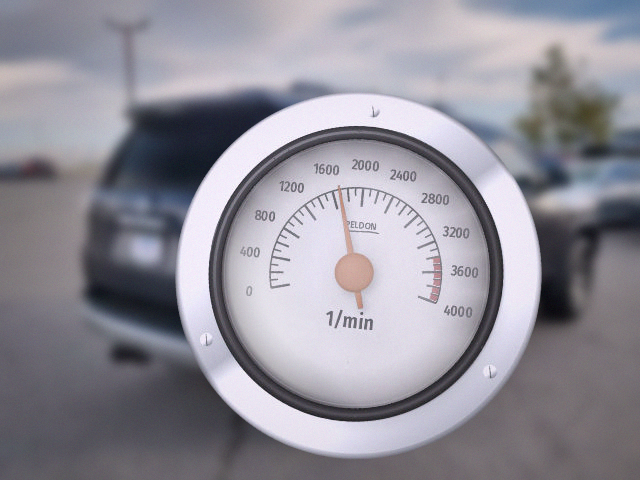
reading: **1700** rpm
